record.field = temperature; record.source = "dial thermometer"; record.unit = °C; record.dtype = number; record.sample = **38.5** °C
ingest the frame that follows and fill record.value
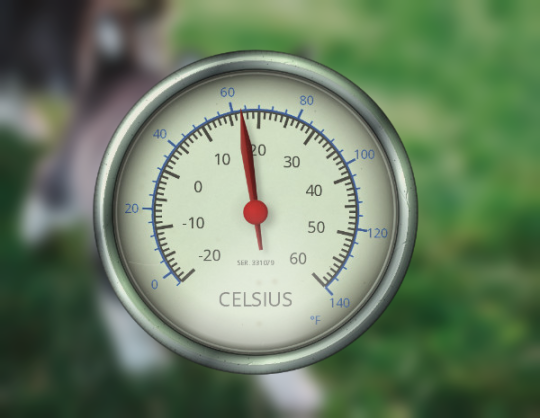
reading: **17** °C
